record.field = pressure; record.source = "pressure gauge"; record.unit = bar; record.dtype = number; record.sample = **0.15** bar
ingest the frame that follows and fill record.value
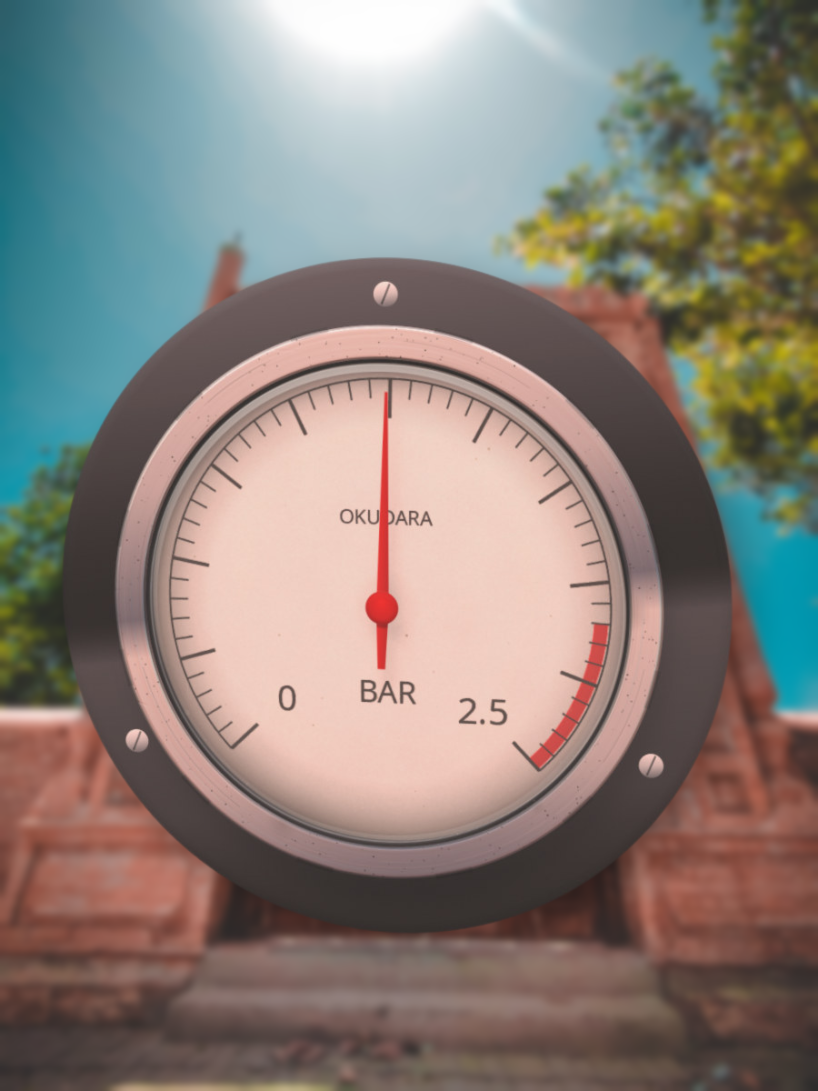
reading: **1.25** bar
